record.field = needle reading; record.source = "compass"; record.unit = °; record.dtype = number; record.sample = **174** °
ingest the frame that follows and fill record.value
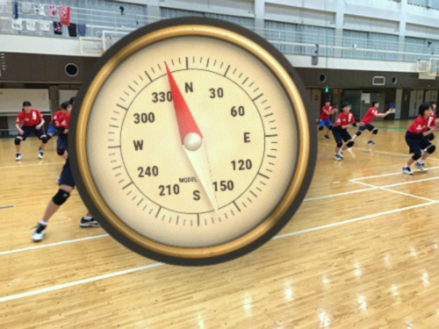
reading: **345** °
